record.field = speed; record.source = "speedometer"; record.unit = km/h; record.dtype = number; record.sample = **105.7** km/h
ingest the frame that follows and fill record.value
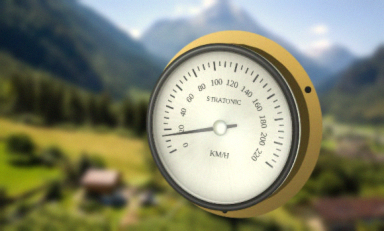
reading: **15** km/h
